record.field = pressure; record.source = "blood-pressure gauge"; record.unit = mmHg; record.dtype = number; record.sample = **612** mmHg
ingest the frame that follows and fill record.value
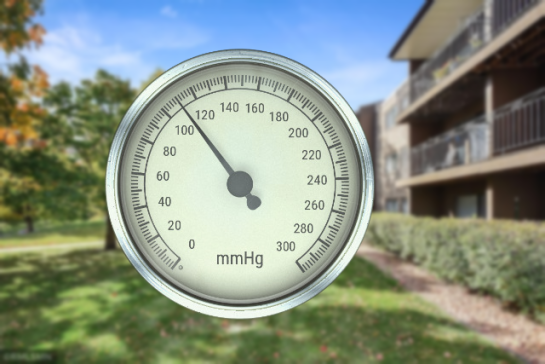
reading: **110** mmHg
